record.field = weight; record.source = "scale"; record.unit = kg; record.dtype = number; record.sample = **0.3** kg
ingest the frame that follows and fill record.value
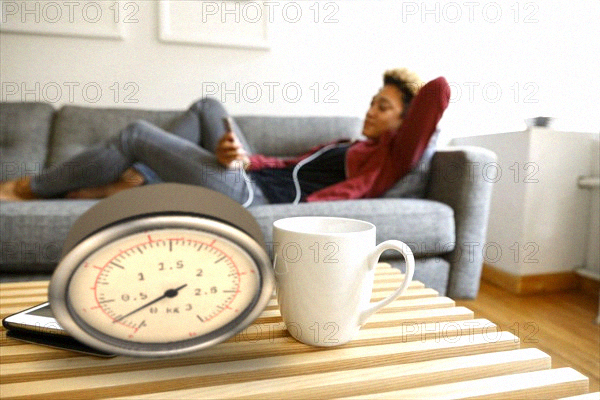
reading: **0.25** kg
